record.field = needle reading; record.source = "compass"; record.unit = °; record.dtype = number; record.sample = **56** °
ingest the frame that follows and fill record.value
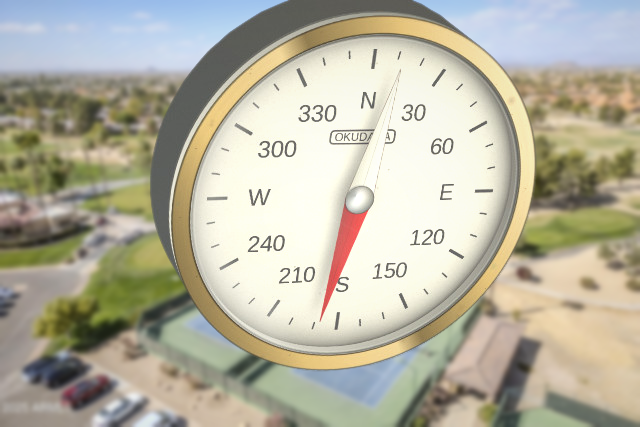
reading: **190** °
